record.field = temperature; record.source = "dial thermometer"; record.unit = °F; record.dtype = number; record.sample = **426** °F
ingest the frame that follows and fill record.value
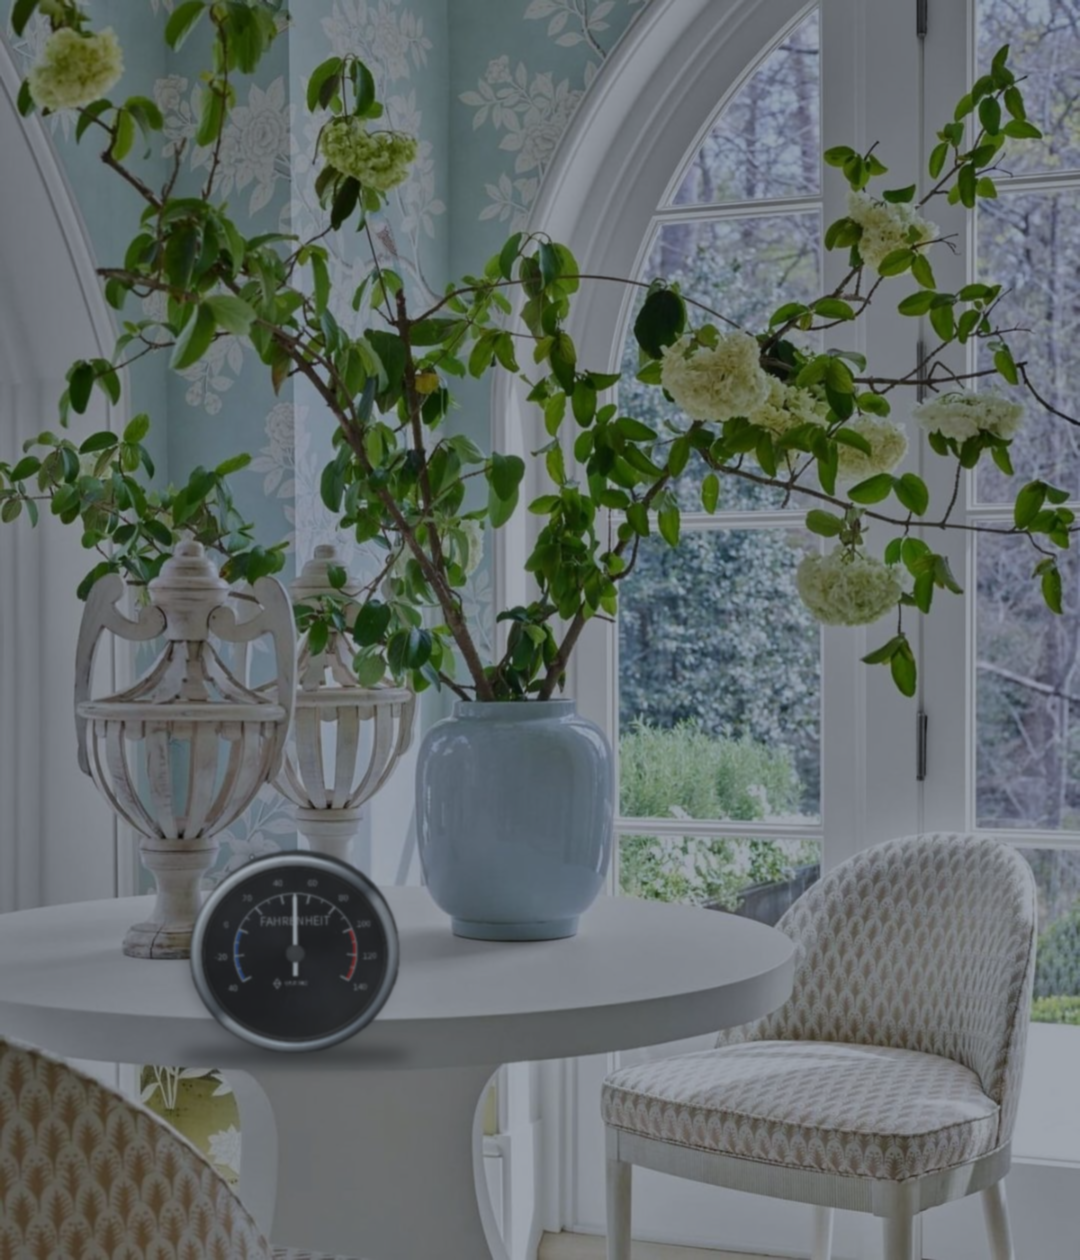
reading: **50** °F
